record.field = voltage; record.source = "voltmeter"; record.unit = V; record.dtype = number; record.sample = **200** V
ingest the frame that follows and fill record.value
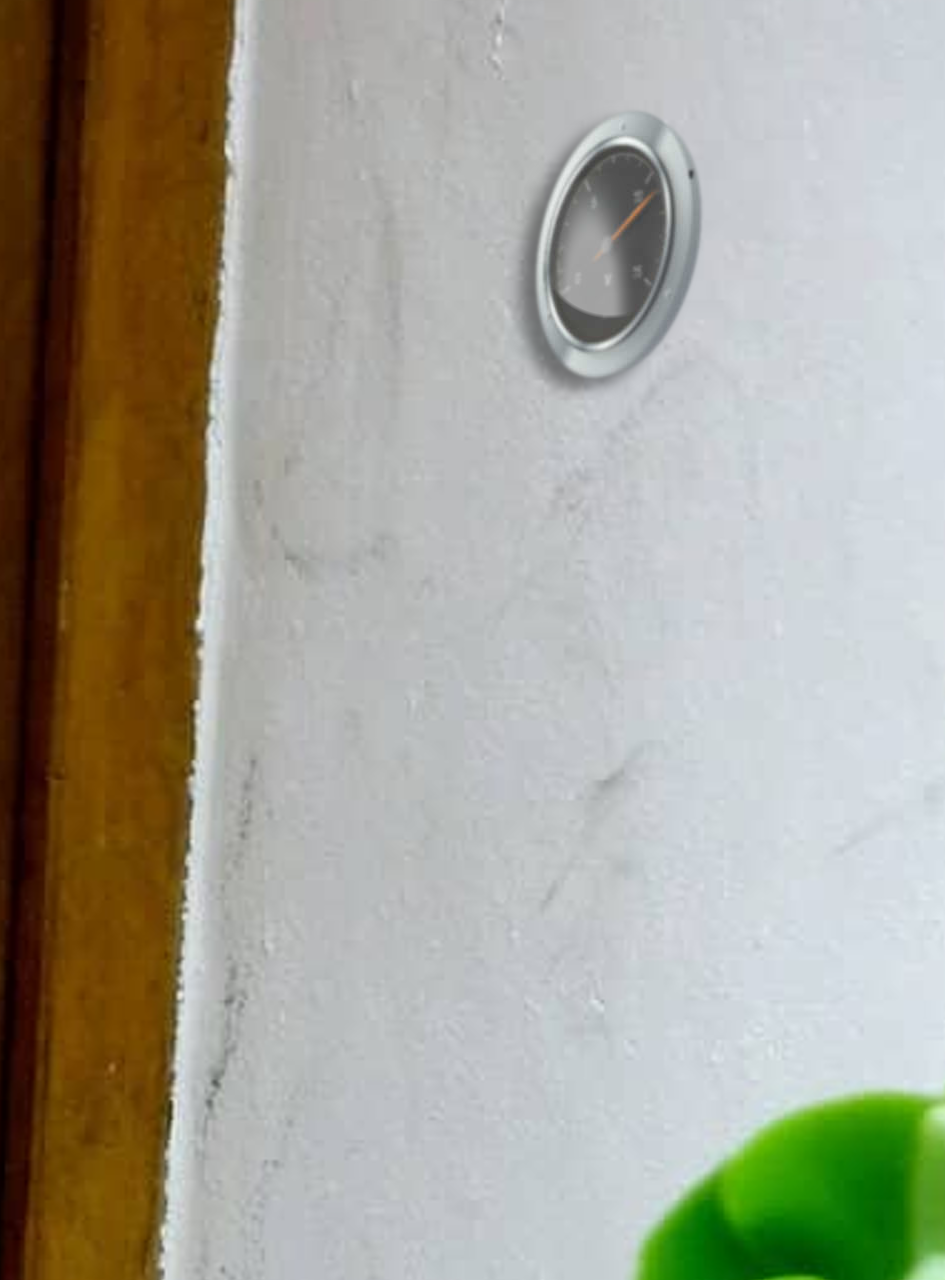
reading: **11** V
